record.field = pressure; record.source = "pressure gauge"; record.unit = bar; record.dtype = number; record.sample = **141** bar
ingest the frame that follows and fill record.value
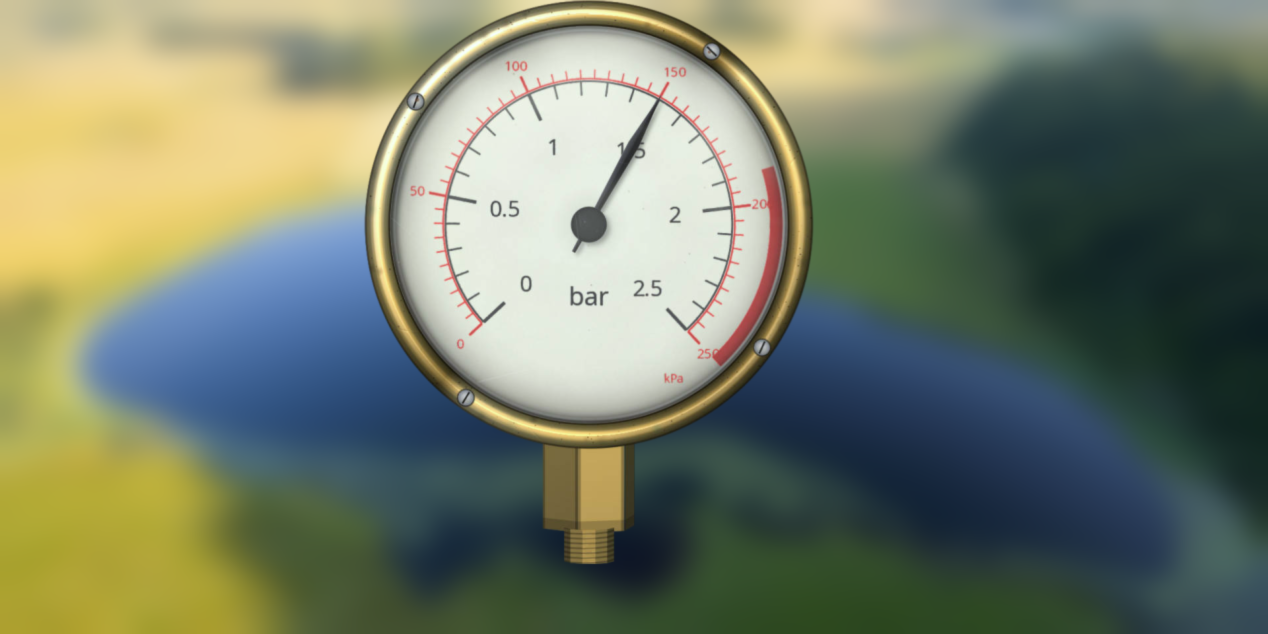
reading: **1.5** bar
